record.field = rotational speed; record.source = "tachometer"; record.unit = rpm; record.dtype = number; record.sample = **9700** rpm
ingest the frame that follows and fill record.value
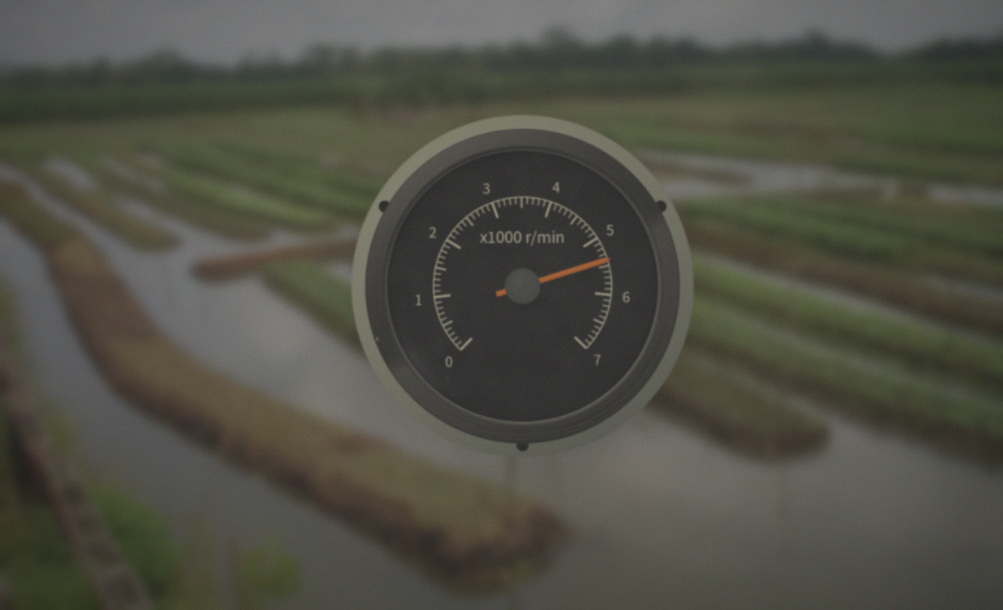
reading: **5400** rpm
